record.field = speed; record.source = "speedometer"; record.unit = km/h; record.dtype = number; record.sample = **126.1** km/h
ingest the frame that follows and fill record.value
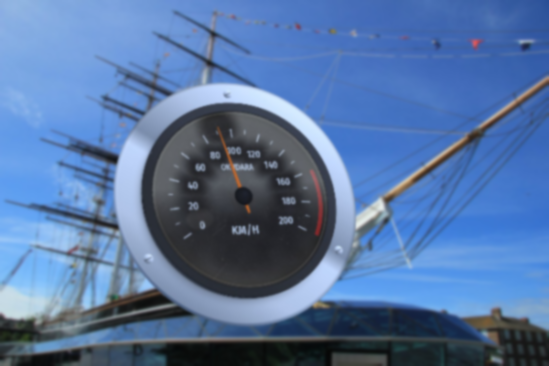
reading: **90** km/h
